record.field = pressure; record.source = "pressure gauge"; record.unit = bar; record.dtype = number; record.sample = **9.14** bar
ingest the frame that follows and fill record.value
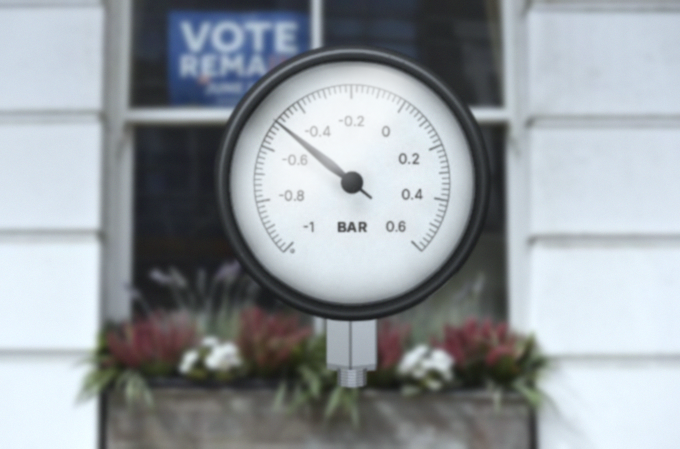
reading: **-0.5** bar
